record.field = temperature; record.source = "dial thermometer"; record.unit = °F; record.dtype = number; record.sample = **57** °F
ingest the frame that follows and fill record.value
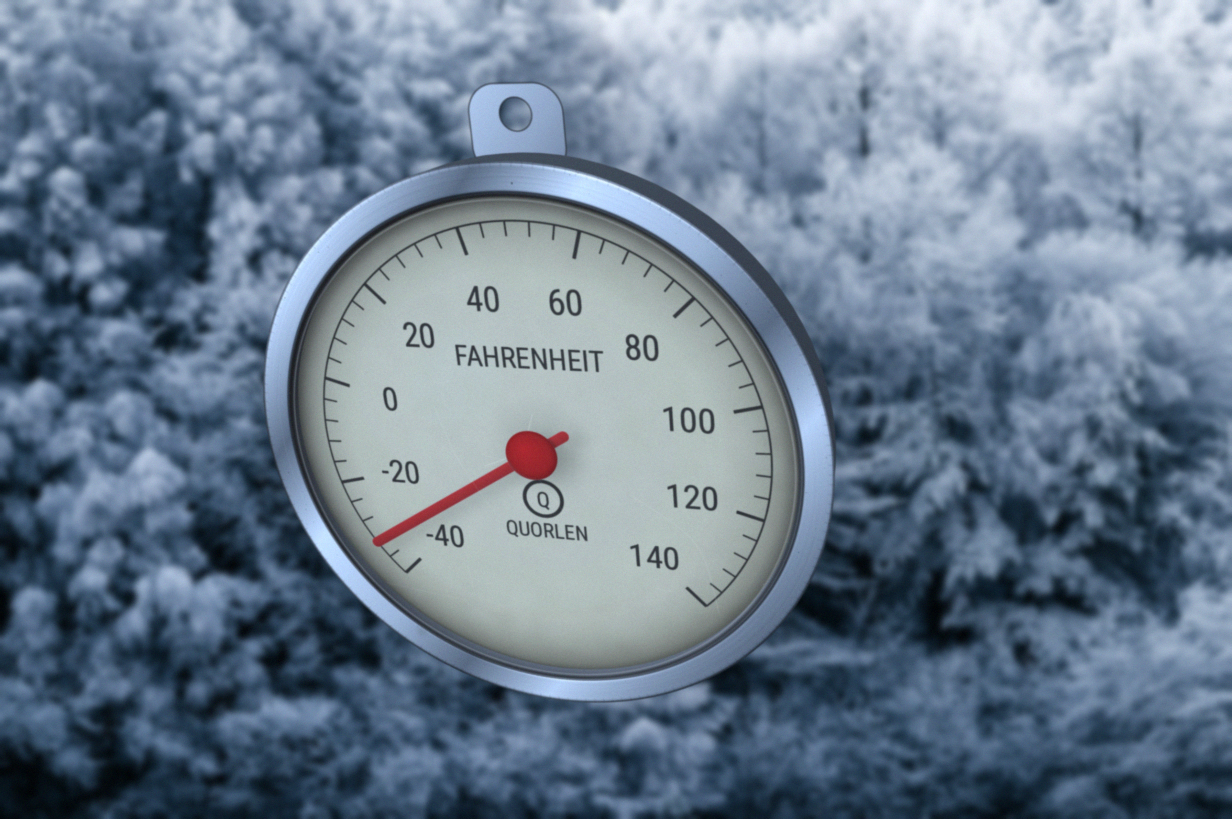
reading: **-32** °F
